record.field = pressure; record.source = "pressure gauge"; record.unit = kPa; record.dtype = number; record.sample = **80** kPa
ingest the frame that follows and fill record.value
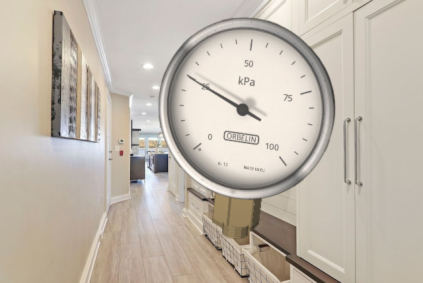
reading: **25** kPa
